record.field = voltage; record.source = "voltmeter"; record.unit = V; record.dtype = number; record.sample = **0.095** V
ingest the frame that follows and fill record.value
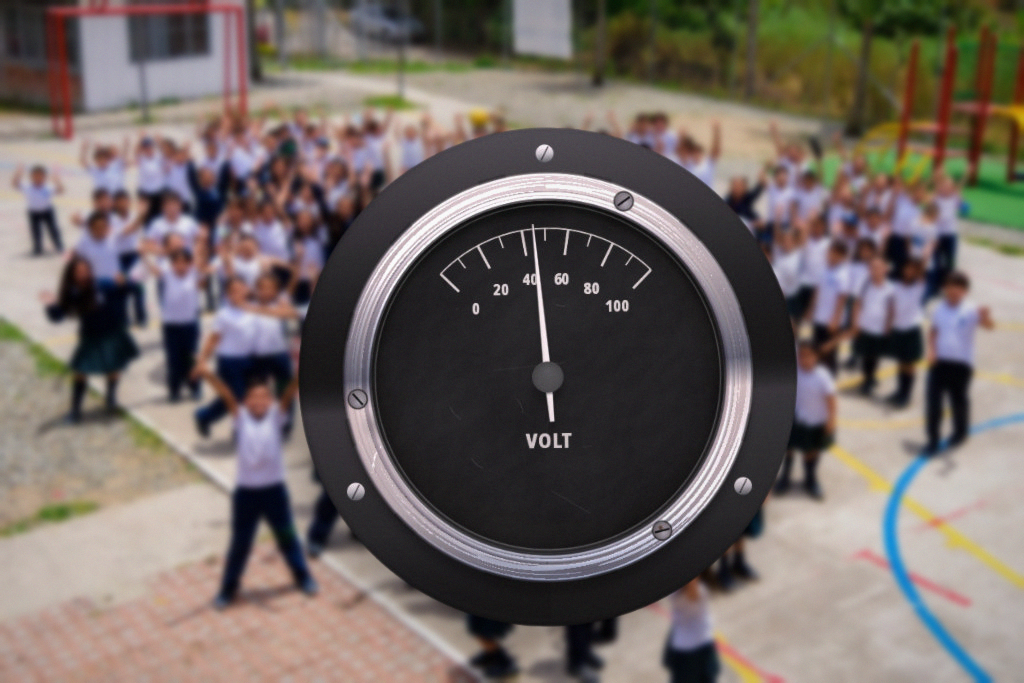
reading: **45** V
